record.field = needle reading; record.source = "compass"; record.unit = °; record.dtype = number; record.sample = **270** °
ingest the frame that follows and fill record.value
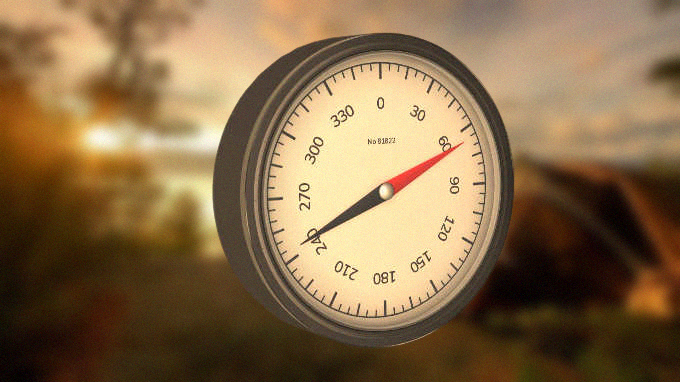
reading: **65** °
